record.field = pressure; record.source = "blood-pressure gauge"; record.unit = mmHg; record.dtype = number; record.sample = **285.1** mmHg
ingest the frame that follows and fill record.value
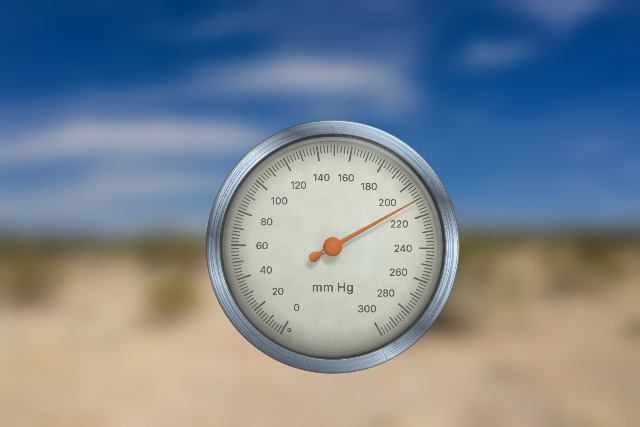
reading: **210** mmHg
